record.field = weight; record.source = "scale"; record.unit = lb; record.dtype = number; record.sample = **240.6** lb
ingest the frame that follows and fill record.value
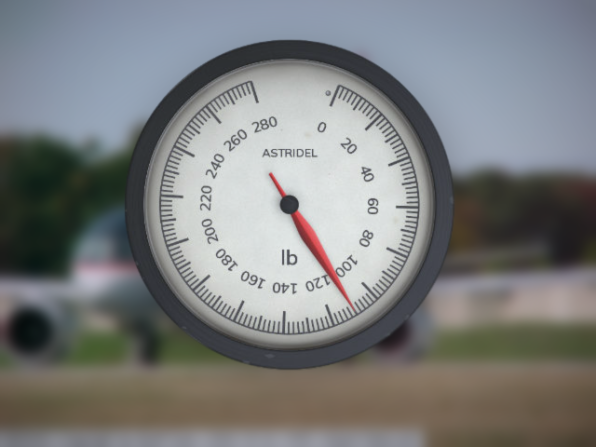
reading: **110** lb
